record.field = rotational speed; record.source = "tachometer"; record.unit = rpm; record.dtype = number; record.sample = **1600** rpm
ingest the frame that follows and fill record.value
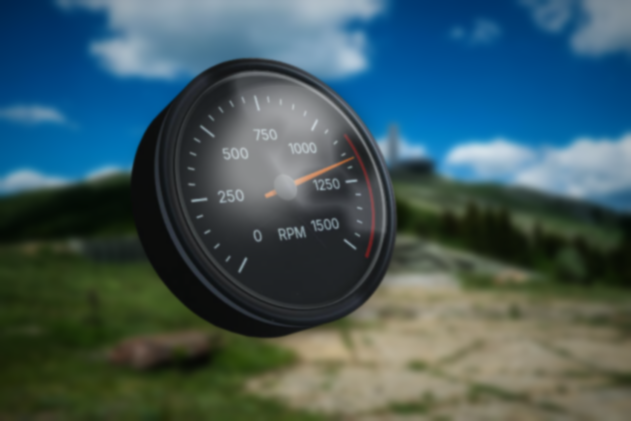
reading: **1175** rpm
